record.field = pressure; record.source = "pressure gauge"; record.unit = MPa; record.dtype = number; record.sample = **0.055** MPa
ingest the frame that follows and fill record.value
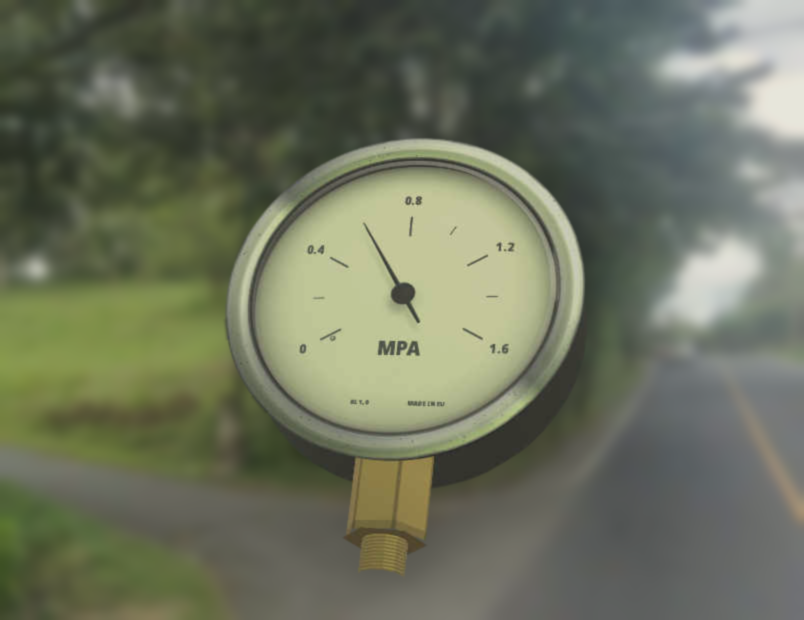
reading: **0.6** MPa
